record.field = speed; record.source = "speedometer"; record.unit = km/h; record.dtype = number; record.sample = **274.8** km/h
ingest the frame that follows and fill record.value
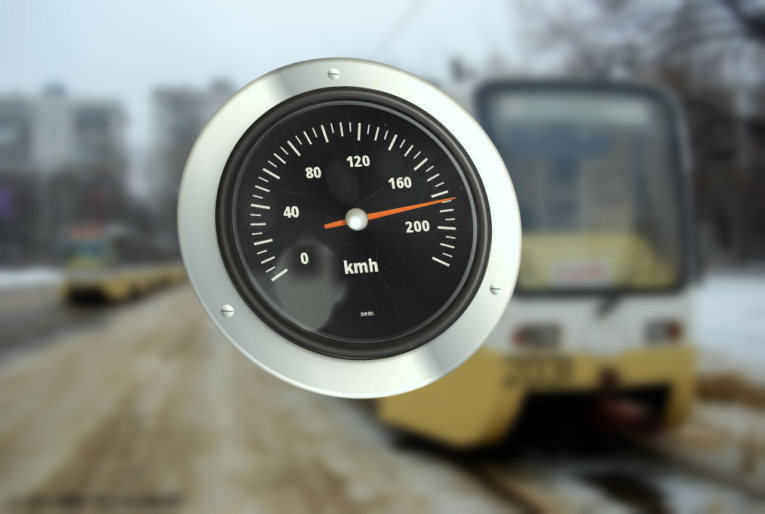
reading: **185** km/h
